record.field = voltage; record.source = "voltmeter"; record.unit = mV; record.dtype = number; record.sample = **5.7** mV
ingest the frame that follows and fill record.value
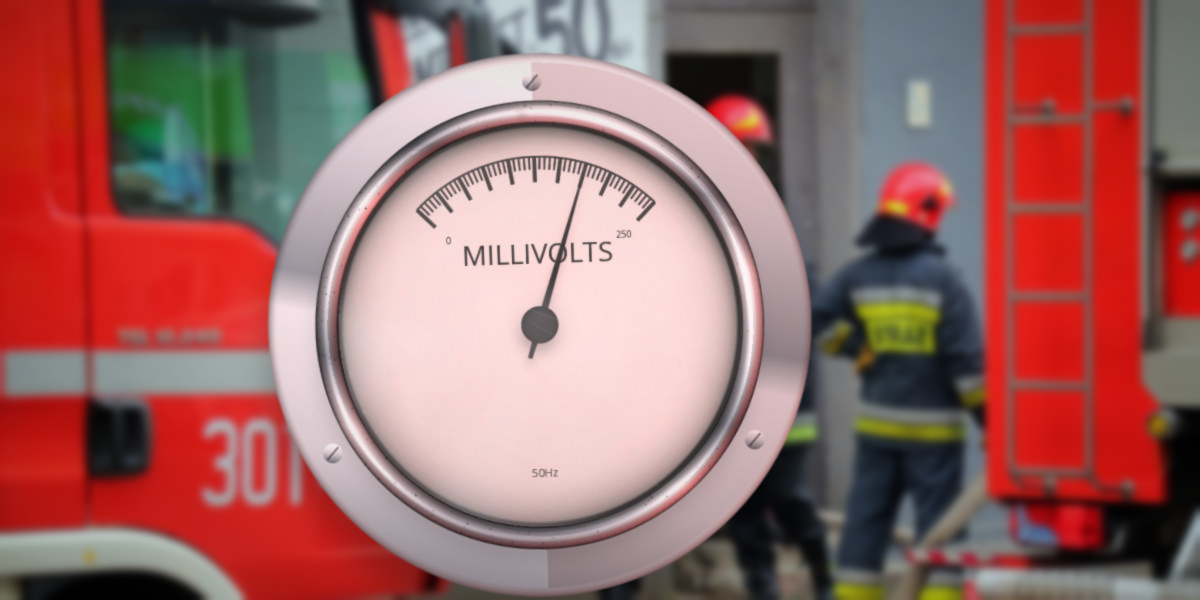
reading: **175** mV
